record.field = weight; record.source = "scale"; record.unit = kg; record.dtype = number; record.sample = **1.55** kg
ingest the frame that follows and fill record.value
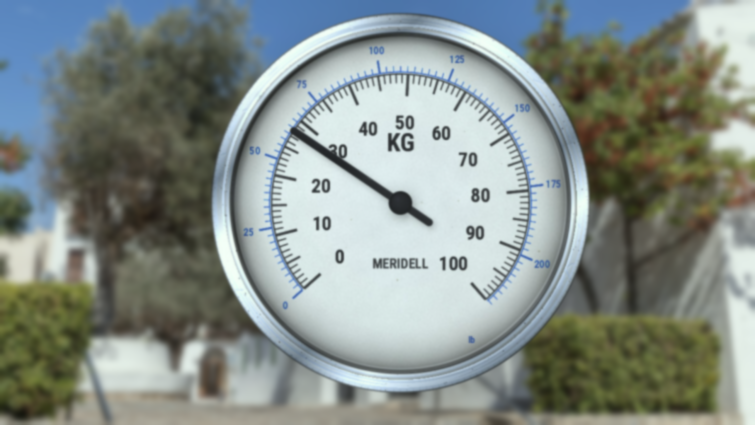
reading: **28** kg
